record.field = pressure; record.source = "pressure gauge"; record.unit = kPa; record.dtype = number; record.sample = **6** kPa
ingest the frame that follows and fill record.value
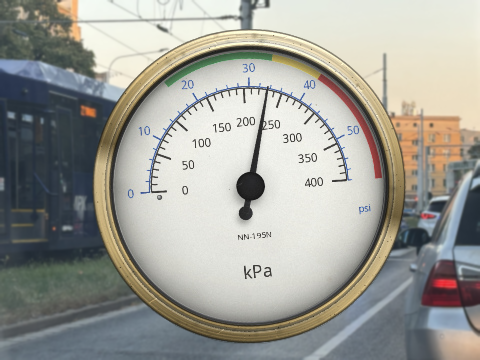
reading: **230** kPa
